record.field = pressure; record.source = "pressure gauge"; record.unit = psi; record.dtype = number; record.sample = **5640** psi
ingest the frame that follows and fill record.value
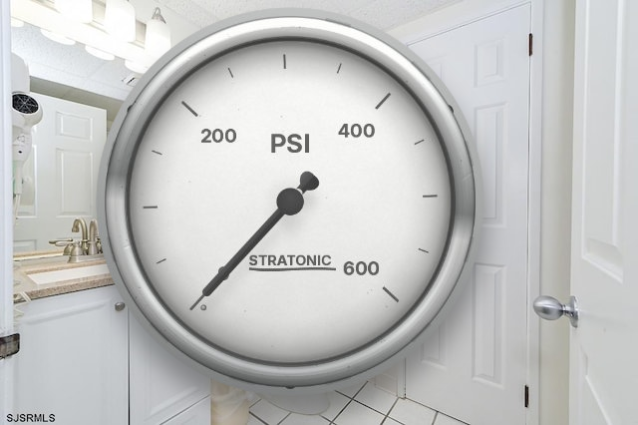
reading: **0** psi
